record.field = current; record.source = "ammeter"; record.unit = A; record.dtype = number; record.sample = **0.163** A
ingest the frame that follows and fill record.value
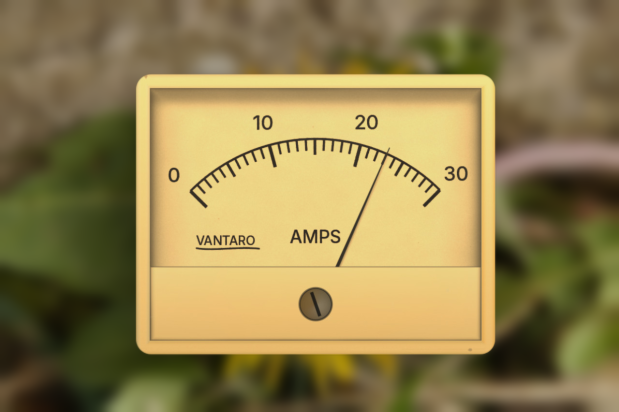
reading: **23** A
